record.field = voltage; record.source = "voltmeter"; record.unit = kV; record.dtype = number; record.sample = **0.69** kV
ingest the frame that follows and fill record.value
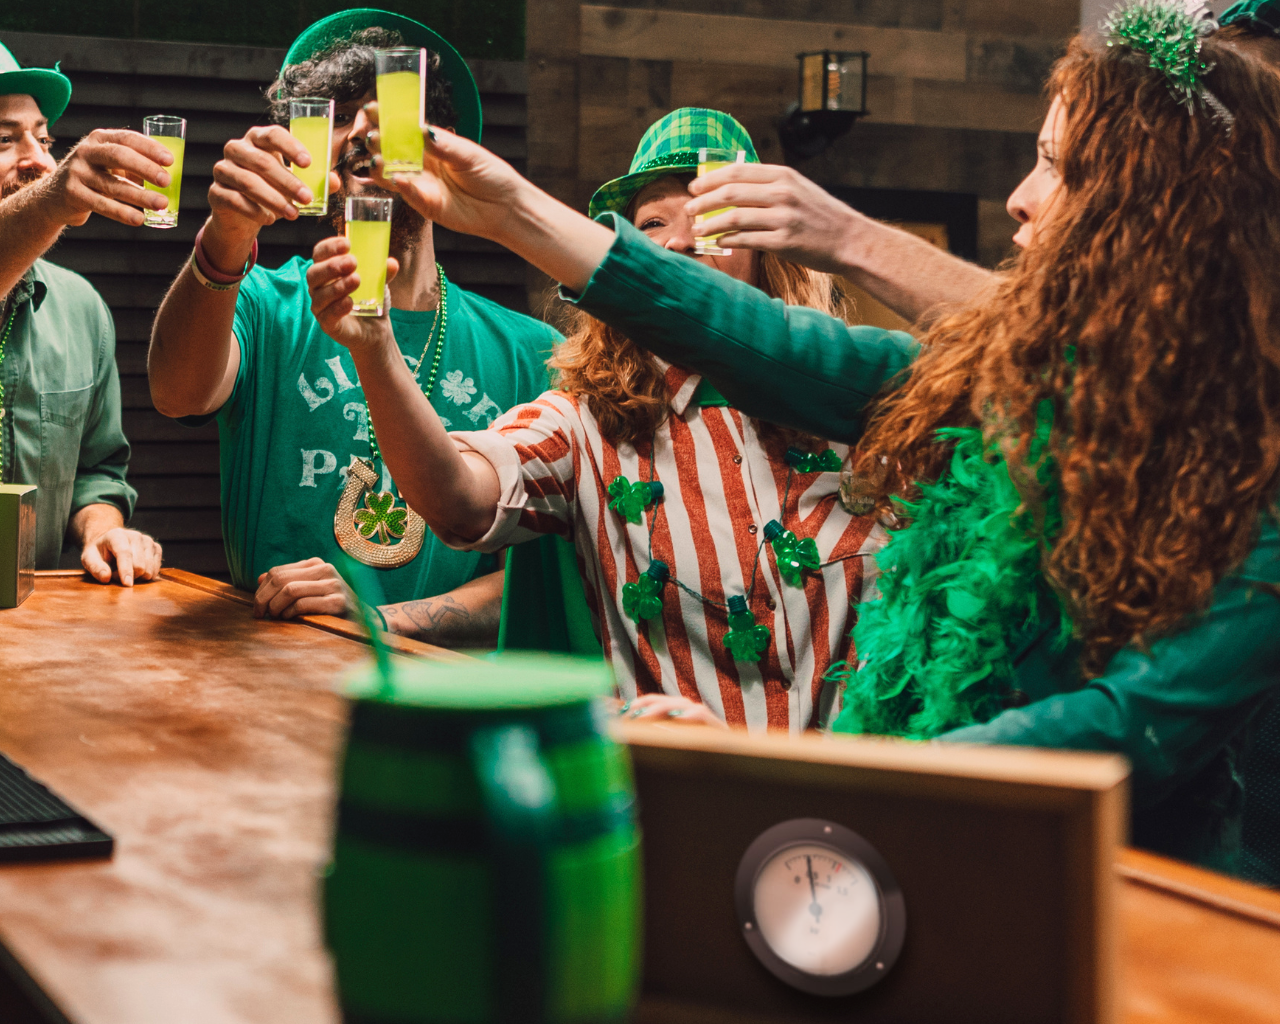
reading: **0.5** kV
